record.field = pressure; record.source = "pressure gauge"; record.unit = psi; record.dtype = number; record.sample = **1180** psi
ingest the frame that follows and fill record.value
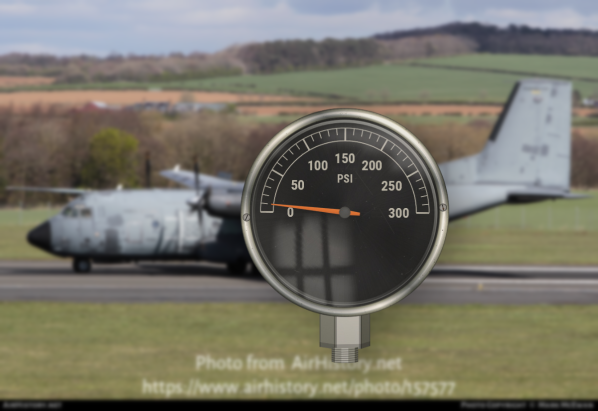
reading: **10** psi
